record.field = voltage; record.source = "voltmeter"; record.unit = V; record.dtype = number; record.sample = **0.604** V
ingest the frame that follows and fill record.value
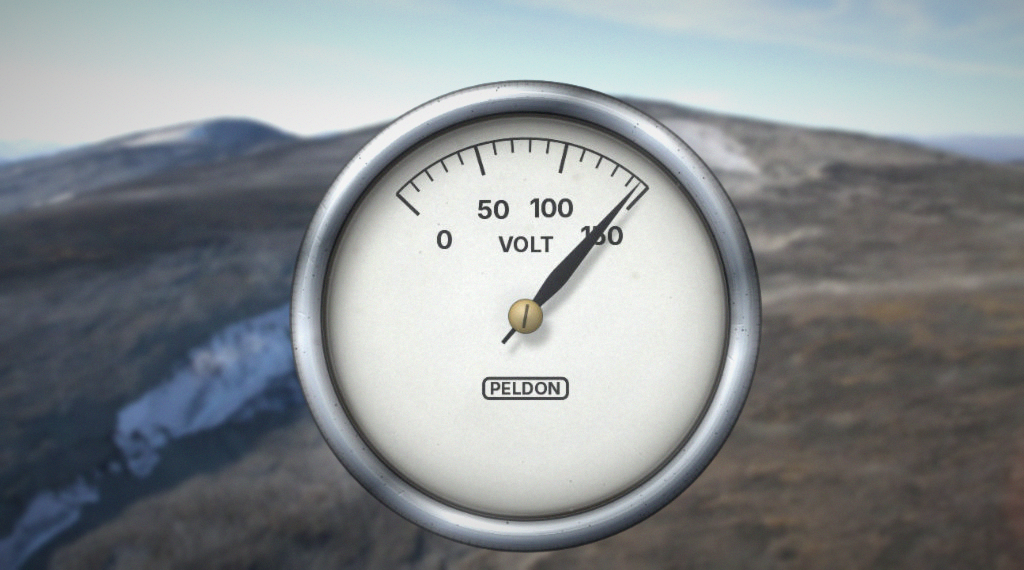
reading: **145** V
